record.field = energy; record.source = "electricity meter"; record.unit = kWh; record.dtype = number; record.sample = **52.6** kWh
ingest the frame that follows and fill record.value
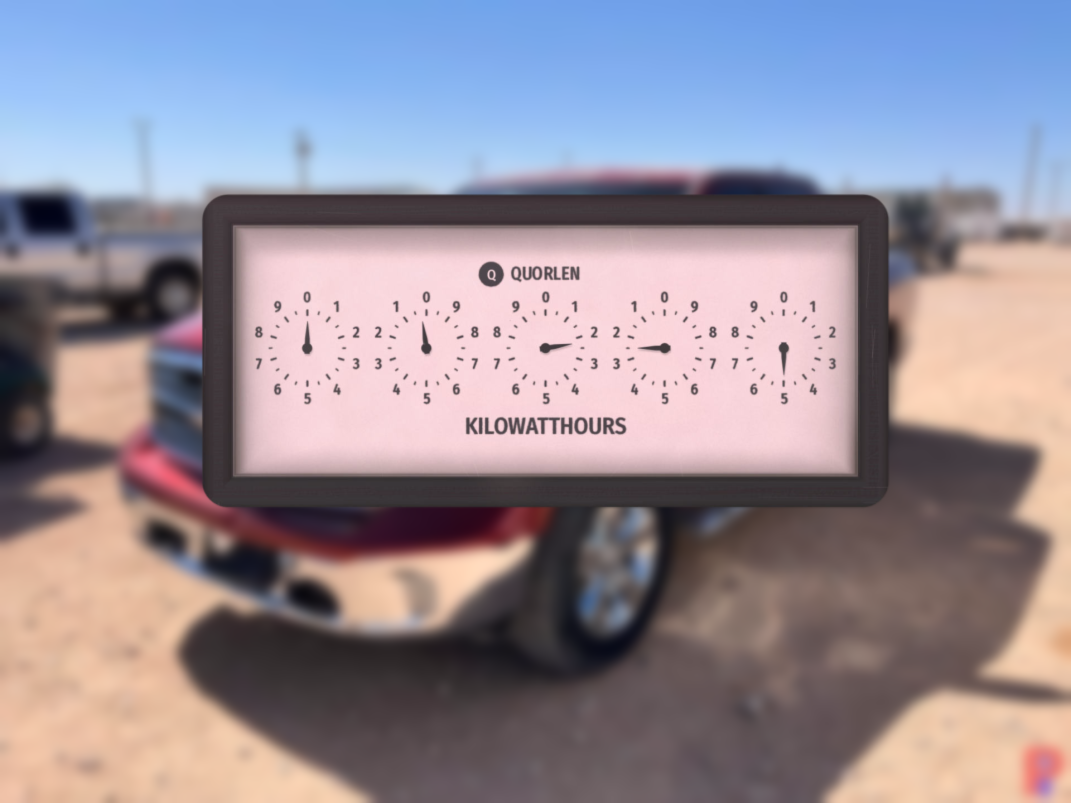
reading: **225** kWh
